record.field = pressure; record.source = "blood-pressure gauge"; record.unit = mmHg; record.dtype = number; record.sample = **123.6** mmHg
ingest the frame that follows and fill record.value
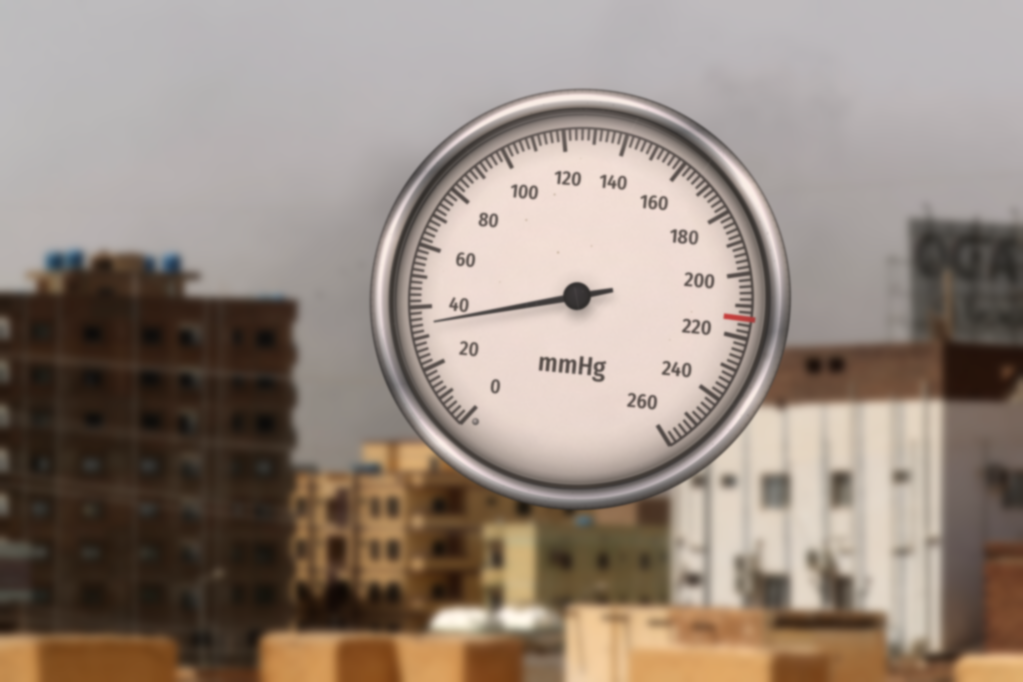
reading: **34** mmHg
